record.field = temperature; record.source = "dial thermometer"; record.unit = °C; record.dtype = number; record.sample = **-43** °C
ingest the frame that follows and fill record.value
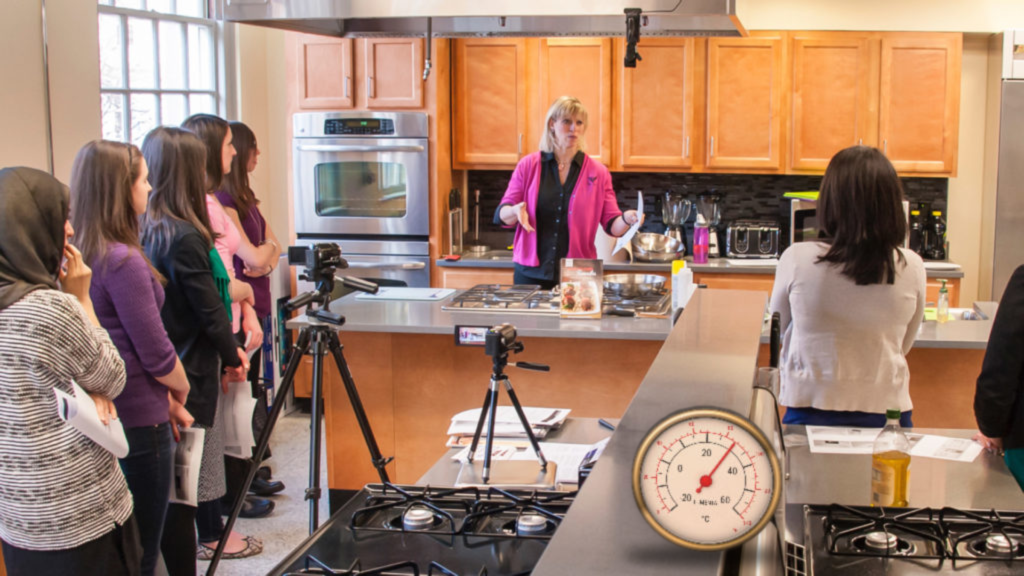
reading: **30** °C
